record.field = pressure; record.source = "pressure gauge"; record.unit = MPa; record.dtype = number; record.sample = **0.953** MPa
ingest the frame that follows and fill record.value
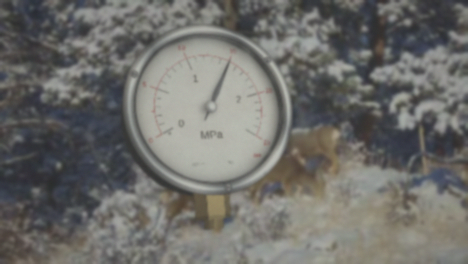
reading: **1.5** MPa
